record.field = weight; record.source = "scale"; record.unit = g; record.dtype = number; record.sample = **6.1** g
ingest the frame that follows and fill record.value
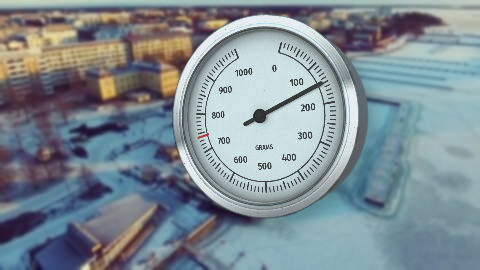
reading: **150** g
